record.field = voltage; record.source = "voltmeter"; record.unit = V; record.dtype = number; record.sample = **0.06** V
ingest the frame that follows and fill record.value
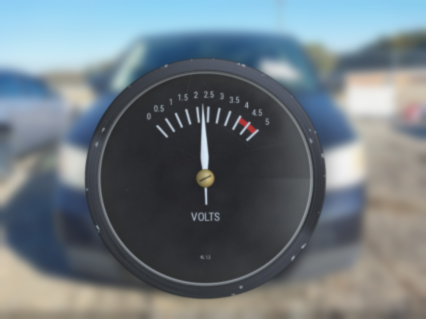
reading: **2.25** V
